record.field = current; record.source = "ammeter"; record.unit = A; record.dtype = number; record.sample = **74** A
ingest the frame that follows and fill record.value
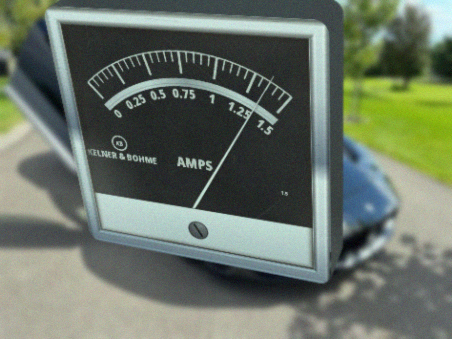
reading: **1.35** A
